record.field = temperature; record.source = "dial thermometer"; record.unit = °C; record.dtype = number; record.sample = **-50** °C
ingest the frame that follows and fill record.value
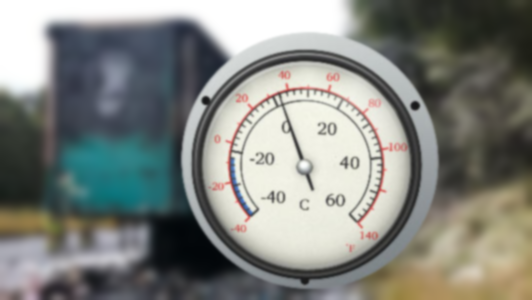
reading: **2** °C
